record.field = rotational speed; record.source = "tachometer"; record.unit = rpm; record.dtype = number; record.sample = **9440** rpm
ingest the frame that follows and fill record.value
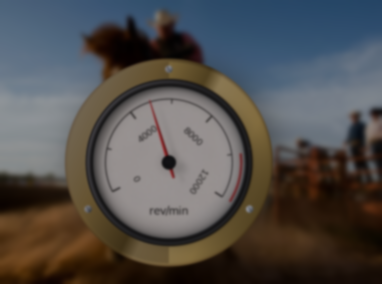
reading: **5000** rpm
